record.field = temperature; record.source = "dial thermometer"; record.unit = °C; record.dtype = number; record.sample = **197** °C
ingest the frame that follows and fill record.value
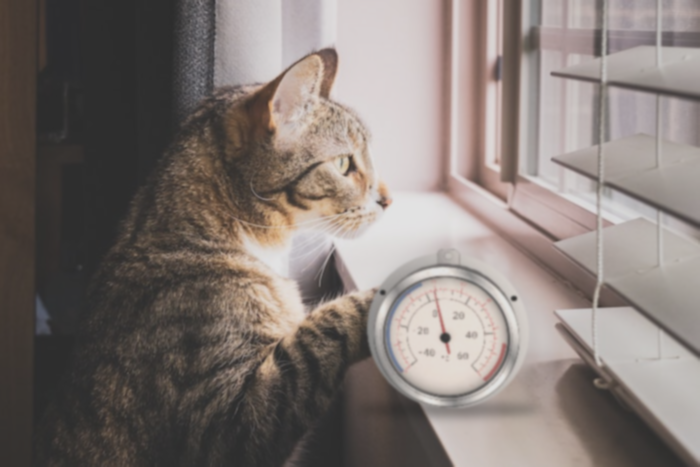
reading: **4** °C
